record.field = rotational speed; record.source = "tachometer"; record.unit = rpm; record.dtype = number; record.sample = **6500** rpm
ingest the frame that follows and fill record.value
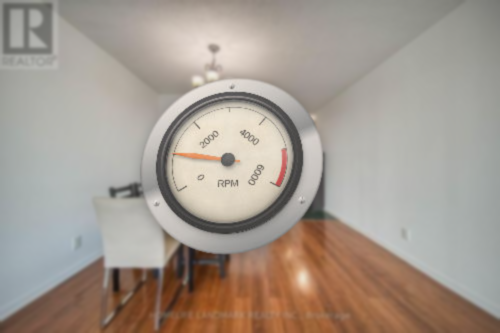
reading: **1000** rpm
